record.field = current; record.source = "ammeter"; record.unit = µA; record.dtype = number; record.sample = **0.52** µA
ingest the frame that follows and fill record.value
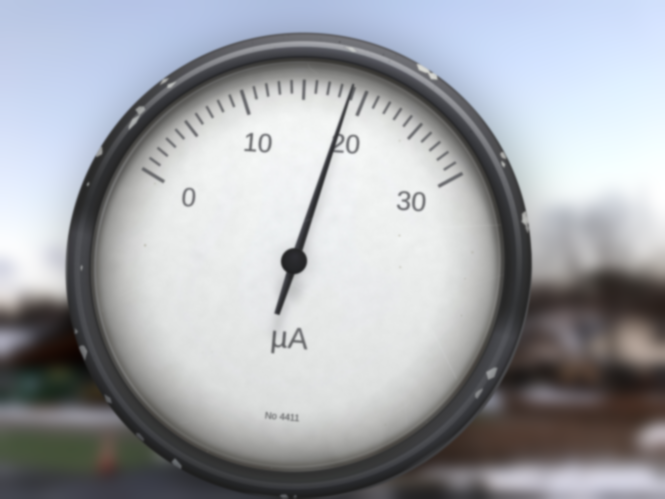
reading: **19** µA
